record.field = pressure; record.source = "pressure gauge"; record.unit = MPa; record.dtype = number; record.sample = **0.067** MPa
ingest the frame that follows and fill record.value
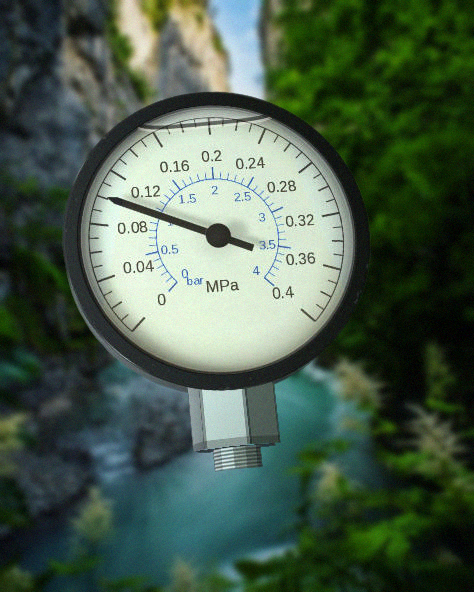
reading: **0.1** MPa
